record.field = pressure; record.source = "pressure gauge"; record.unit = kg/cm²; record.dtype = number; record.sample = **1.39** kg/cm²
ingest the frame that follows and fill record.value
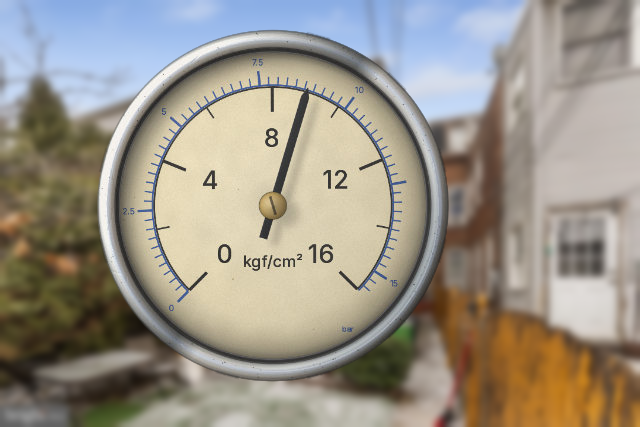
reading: **9** kg/cm²
